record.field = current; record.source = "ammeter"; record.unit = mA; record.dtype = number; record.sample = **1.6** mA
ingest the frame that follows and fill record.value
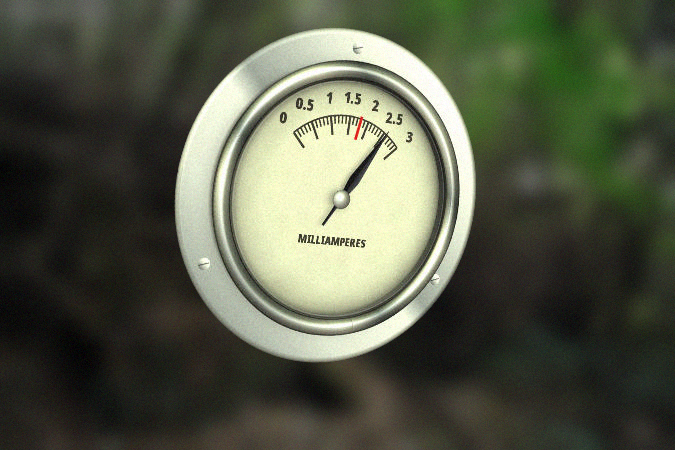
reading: **2.5** mA
